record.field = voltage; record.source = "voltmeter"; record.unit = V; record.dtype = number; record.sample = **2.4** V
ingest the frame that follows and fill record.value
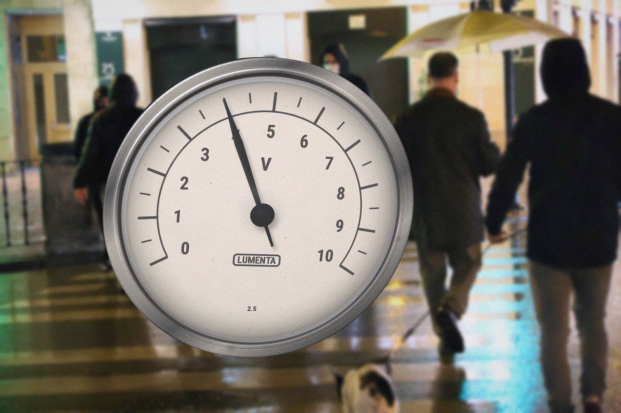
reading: **4** V
